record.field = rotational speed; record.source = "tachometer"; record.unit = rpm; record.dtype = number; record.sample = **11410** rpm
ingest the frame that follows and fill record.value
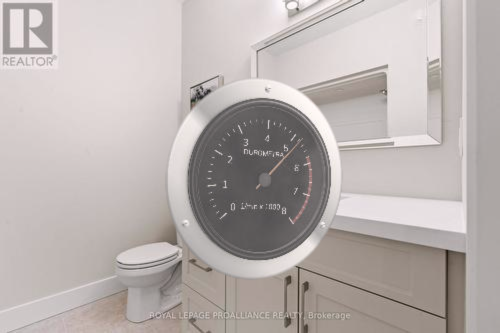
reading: **5200** rpm
